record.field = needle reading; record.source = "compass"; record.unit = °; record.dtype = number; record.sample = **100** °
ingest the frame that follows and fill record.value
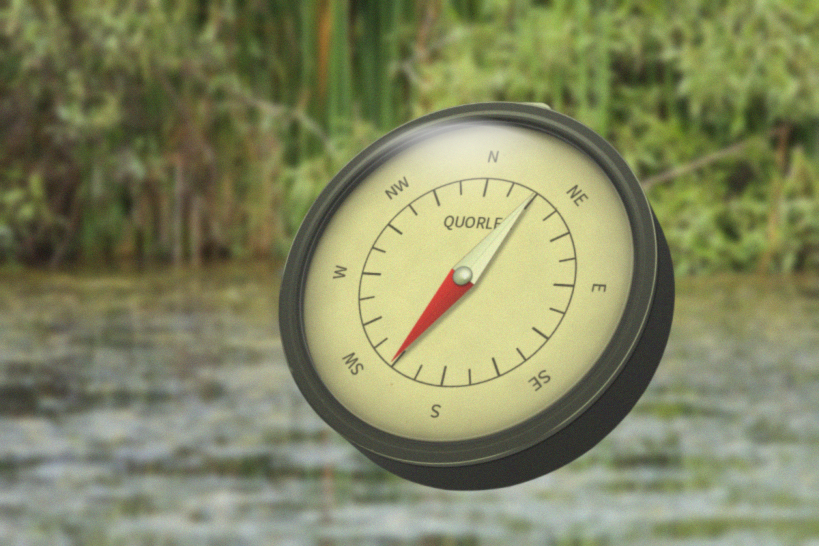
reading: **210** °
